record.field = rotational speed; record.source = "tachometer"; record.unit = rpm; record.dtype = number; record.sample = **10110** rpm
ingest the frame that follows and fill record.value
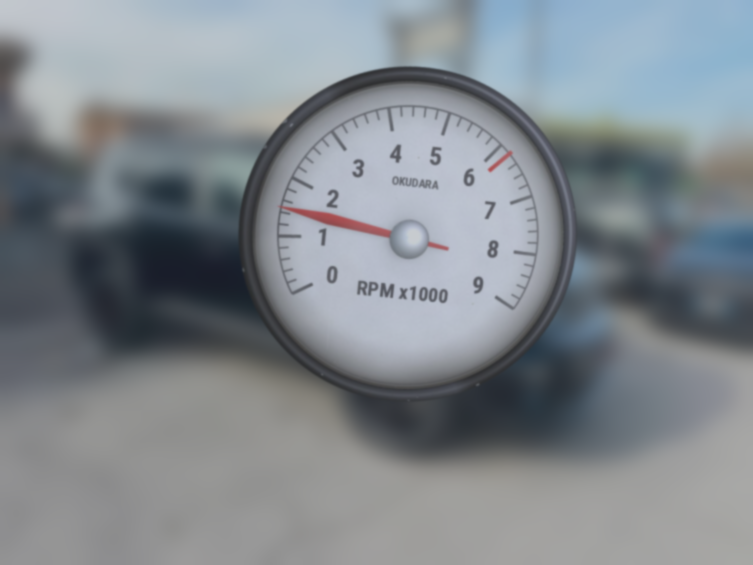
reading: **1500** rpm
